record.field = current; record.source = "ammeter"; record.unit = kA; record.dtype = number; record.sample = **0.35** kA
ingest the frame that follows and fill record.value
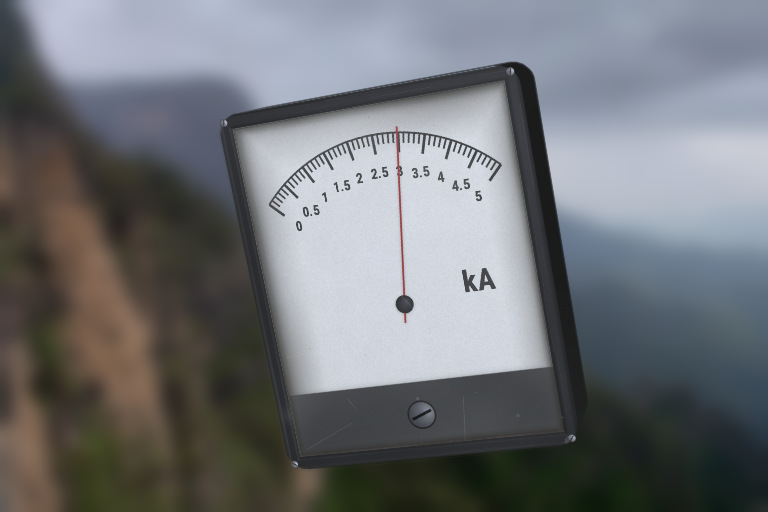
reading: **3** kA
